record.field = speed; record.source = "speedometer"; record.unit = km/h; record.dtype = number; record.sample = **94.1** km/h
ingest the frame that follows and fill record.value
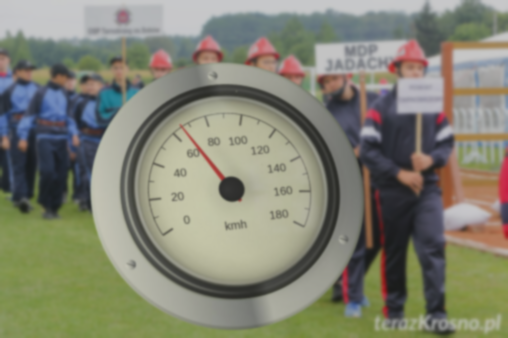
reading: **65** km/h
